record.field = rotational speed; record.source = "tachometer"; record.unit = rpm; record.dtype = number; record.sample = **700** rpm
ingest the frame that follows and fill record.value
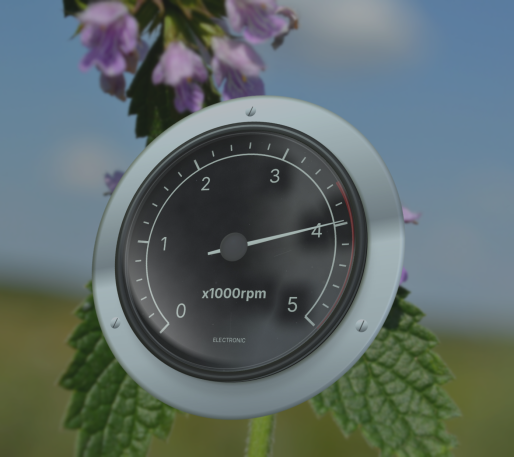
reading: **4000** rpm
